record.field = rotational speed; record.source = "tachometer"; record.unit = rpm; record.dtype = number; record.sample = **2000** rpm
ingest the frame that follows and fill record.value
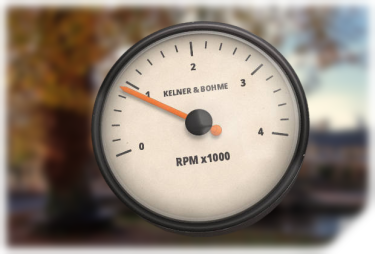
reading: **900** rpm
